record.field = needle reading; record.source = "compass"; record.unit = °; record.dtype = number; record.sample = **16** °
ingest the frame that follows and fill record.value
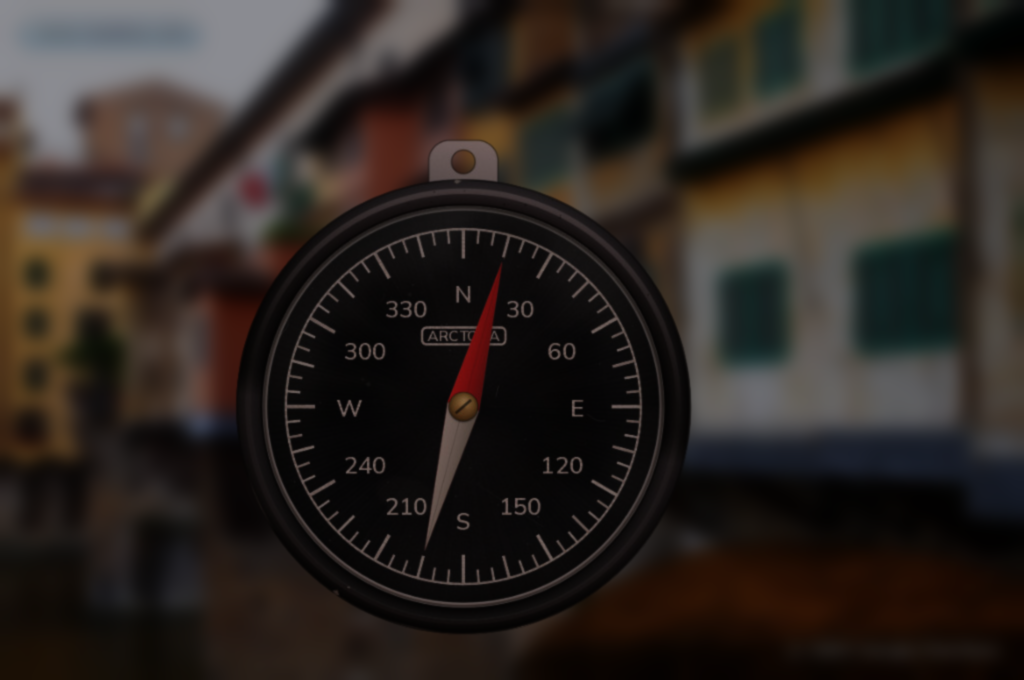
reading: **15** °
